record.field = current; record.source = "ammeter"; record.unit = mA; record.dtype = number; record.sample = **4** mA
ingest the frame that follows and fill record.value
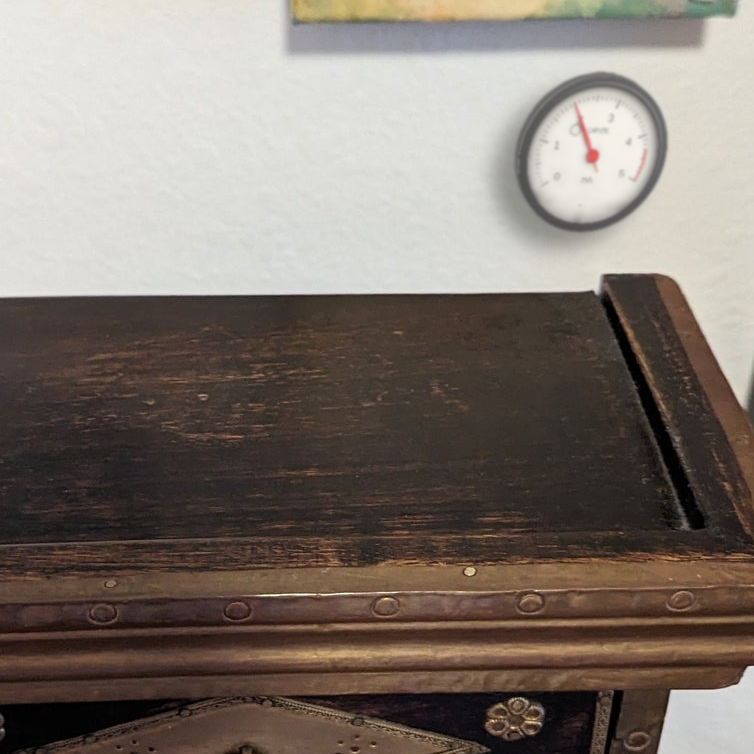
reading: **2** mA
